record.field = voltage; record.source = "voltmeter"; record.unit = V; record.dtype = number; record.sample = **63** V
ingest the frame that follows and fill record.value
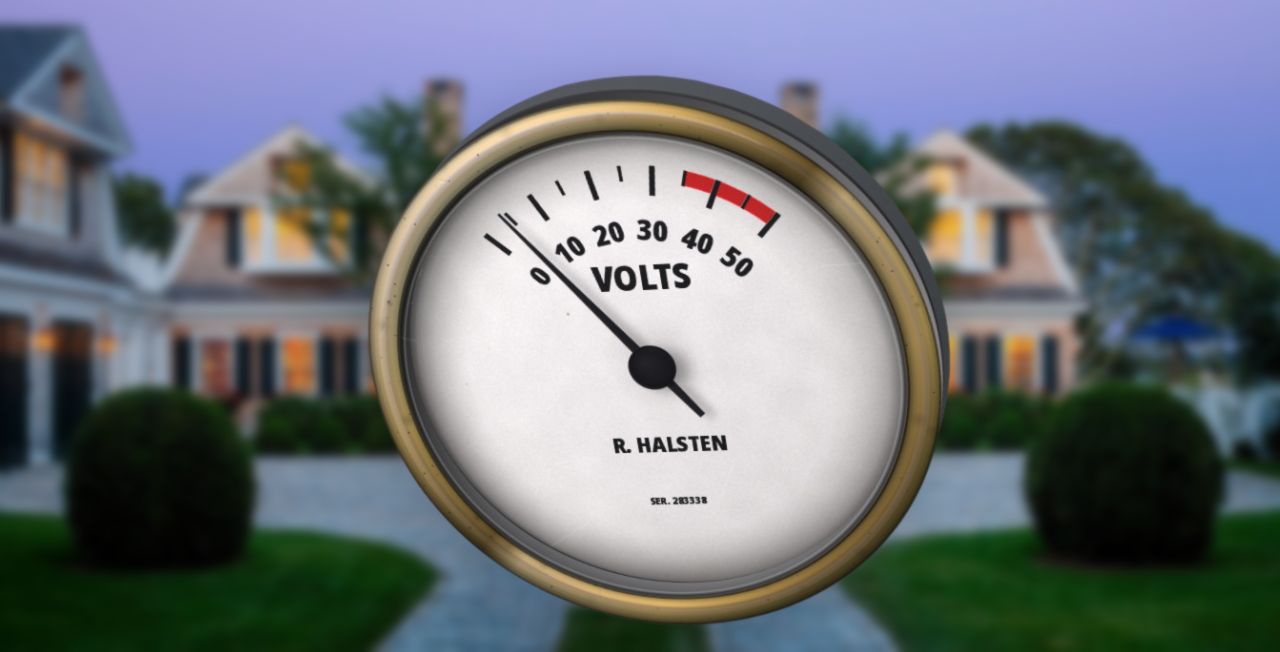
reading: **5** V
